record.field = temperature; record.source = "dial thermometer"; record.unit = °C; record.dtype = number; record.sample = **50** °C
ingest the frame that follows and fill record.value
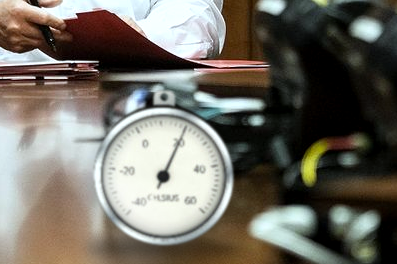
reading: **20** °C
